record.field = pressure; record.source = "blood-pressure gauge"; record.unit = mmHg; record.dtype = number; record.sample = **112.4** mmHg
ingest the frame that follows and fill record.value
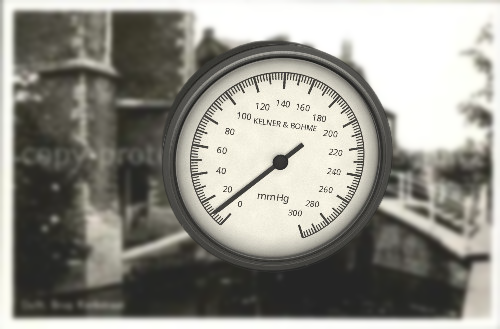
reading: **10** mmHg
